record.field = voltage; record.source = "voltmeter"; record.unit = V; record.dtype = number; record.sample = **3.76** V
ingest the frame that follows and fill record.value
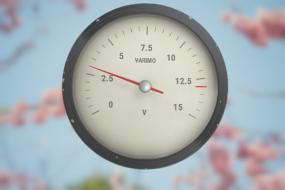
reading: **3** V
